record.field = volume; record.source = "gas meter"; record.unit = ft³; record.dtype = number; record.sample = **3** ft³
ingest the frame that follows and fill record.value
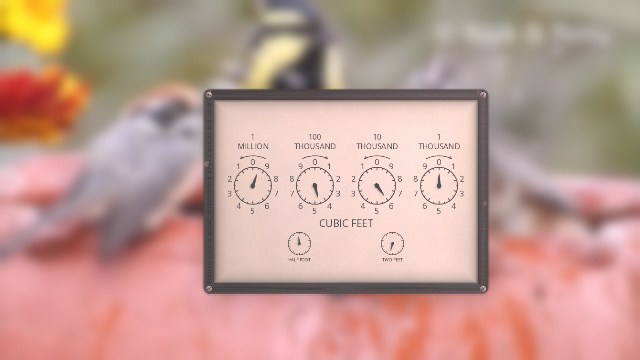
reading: **946000** ft³
